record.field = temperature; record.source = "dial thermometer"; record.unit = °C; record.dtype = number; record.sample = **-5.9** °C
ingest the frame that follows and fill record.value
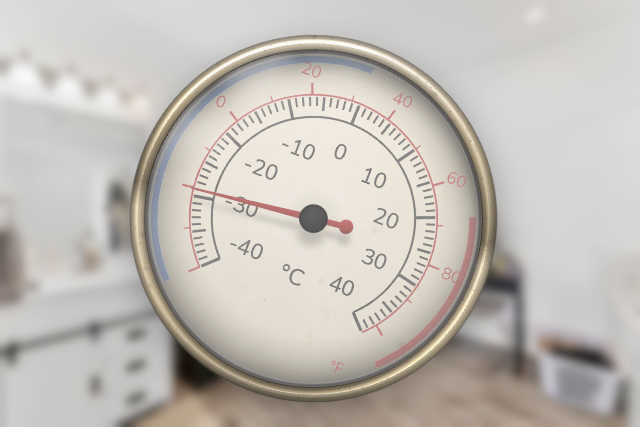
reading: **-29** °C
